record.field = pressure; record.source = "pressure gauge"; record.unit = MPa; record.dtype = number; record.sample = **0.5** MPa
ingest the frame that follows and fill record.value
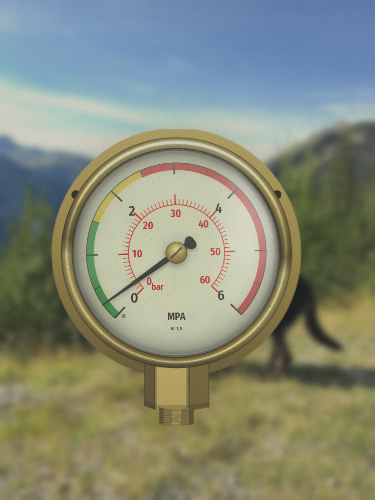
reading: **0.25** MPa
